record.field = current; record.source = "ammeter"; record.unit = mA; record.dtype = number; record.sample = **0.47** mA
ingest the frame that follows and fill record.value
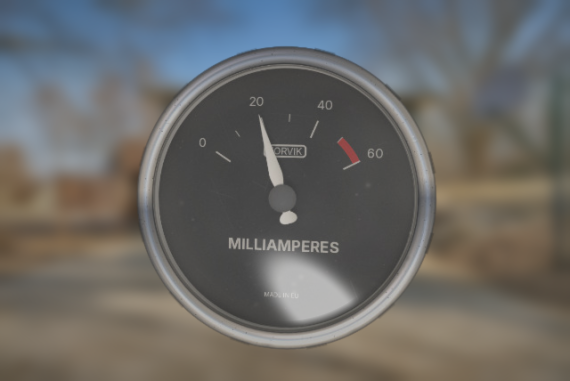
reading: **20** mA
